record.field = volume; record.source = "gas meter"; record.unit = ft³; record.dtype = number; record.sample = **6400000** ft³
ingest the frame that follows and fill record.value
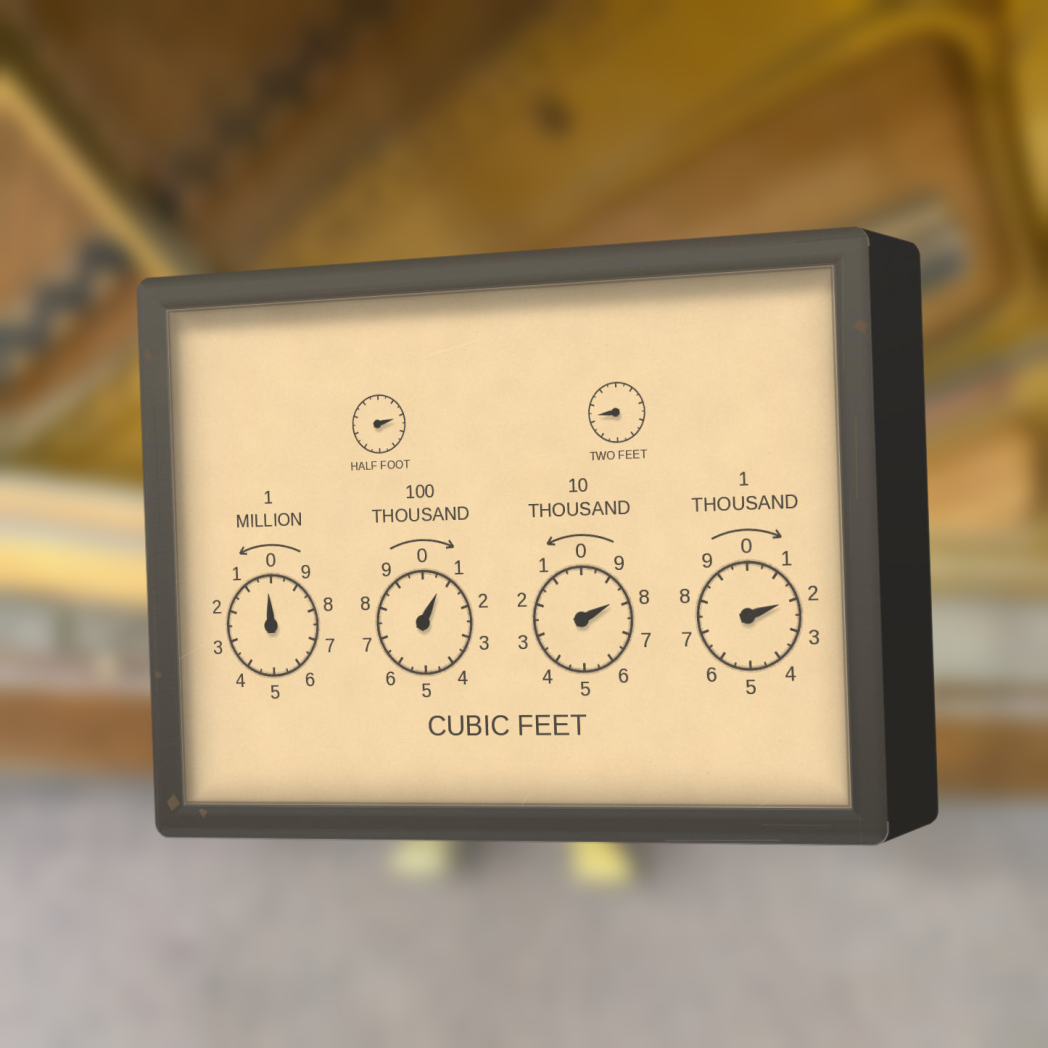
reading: **8200** ft³
